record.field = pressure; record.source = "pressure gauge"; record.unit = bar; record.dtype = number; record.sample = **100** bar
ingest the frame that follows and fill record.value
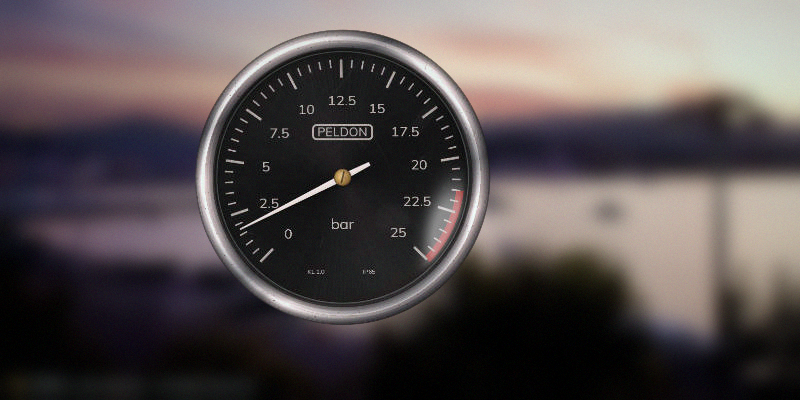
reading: **1.75** bar
